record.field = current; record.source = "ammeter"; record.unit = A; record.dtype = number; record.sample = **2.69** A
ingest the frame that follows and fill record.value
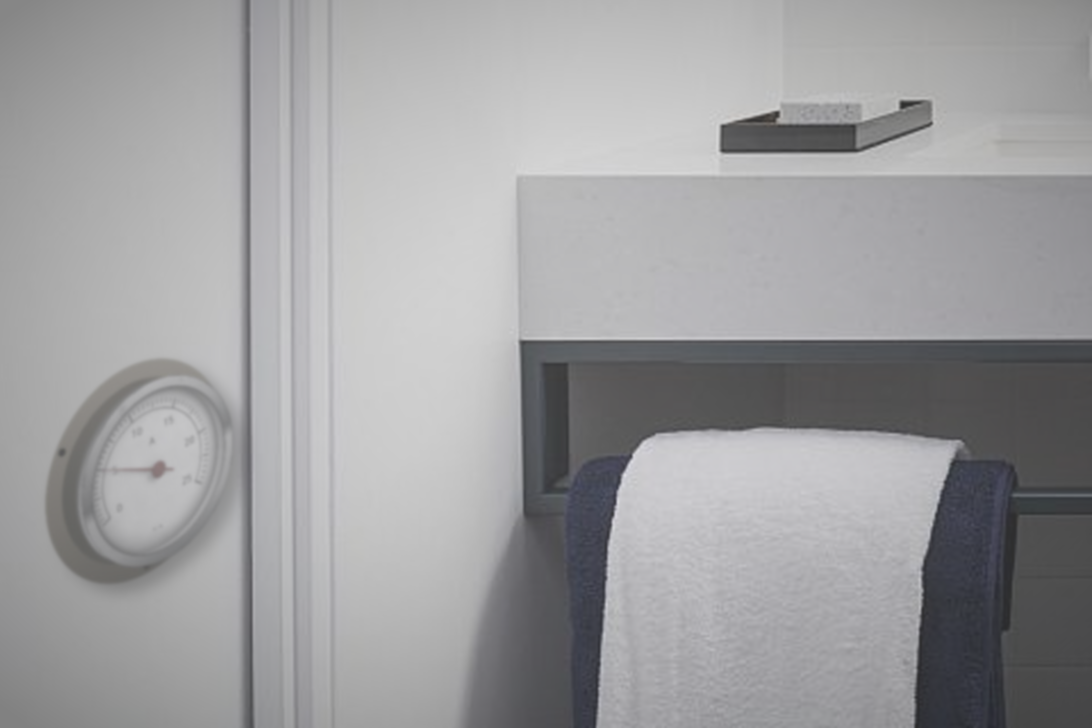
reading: **5** A
